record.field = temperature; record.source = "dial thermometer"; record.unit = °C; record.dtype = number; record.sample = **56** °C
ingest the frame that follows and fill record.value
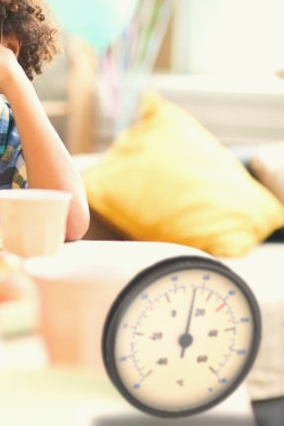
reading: **12** °C
